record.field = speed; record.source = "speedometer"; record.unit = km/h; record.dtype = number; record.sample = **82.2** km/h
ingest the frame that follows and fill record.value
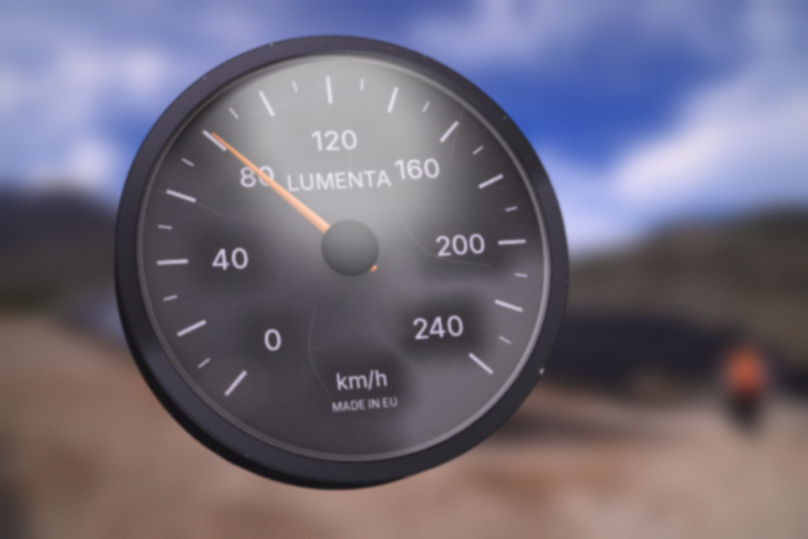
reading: **80** km/h
